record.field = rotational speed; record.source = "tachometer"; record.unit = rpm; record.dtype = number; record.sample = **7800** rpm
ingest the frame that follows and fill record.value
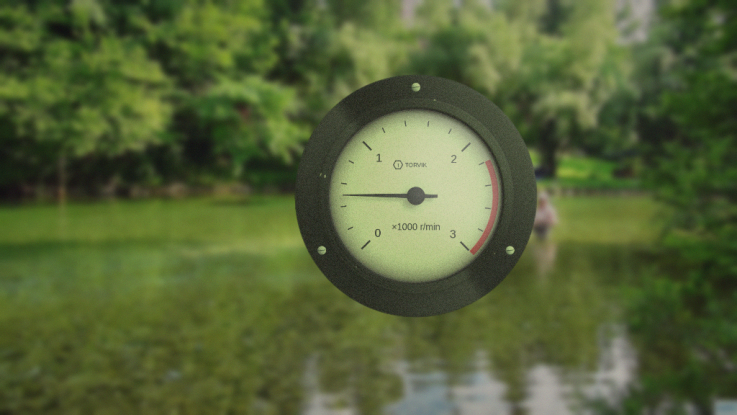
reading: **500** rpm
